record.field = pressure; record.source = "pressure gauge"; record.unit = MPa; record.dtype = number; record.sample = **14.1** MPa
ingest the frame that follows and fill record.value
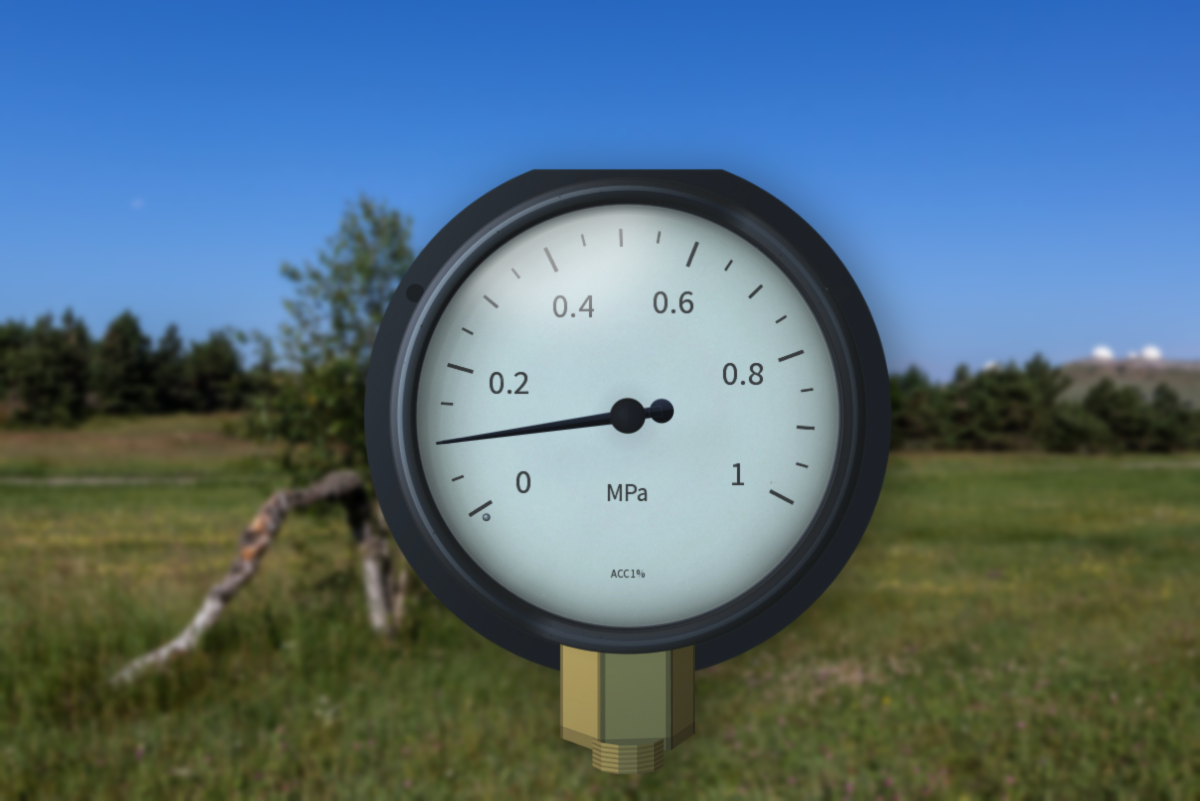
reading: **0.1** MPa
